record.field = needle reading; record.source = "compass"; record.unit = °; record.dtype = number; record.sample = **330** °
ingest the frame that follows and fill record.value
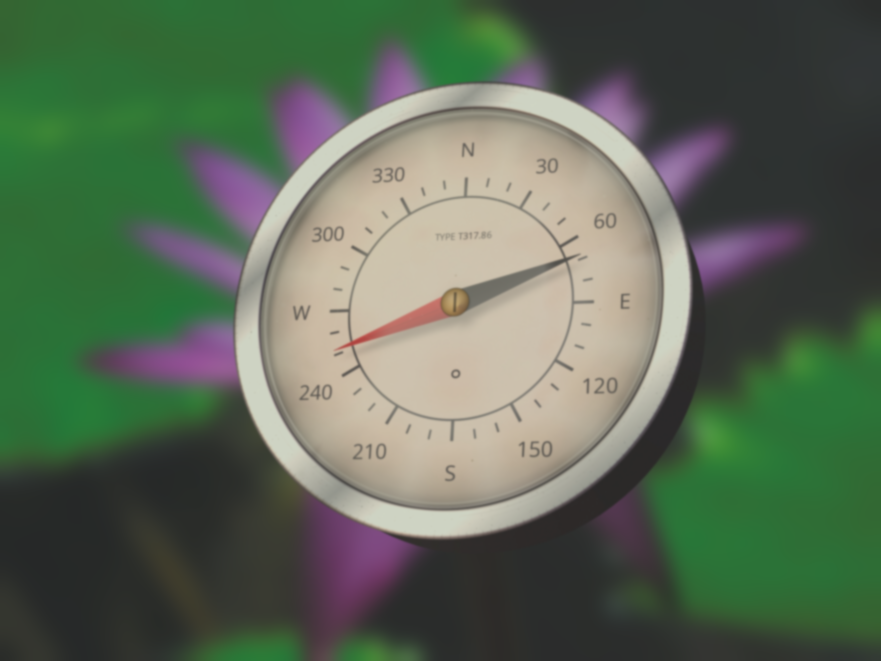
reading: **250** °
